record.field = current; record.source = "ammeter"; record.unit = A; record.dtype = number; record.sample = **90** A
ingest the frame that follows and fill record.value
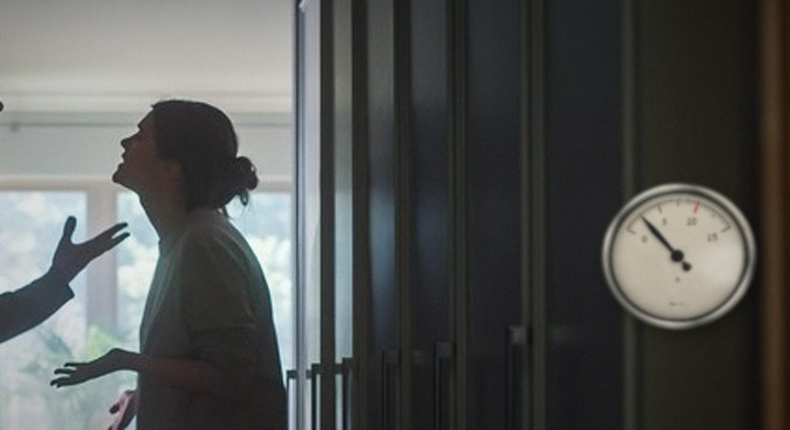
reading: **2.5** A
